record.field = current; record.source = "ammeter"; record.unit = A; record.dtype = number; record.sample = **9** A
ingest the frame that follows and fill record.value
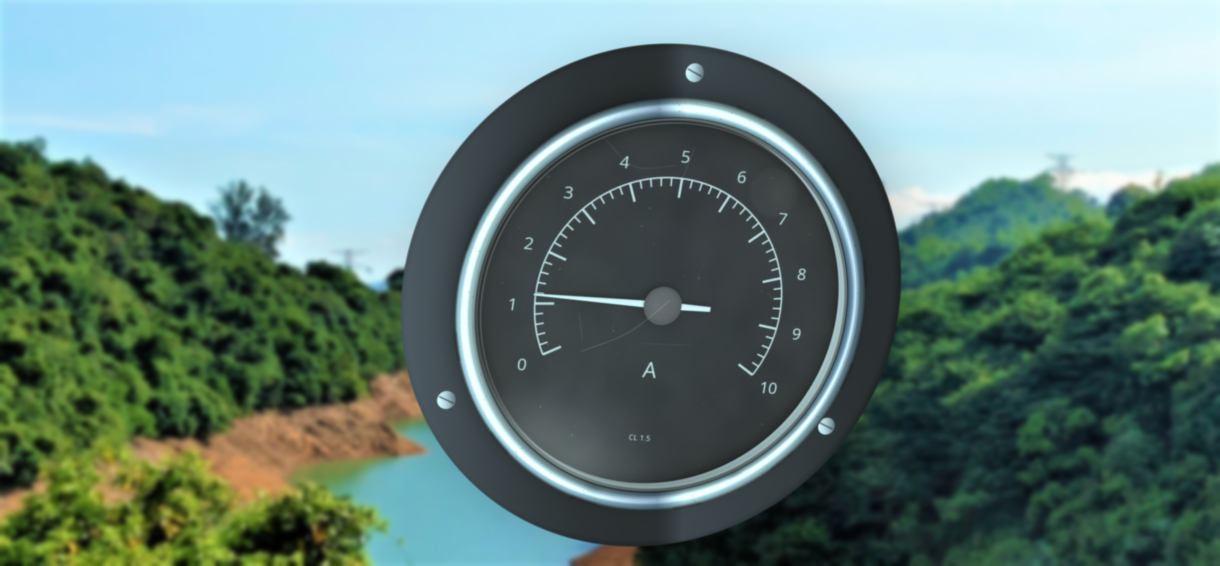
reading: **1.2** A
